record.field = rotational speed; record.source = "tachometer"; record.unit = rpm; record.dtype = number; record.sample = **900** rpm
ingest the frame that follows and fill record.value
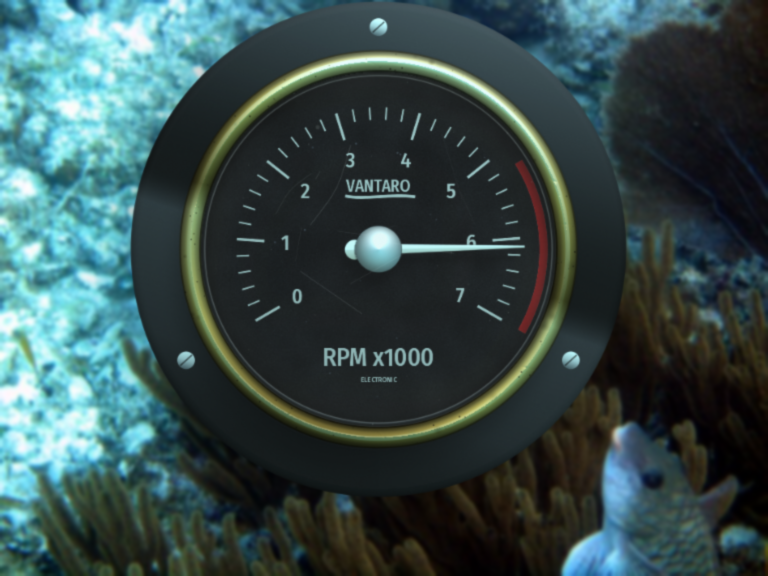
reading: **6100** rpm
